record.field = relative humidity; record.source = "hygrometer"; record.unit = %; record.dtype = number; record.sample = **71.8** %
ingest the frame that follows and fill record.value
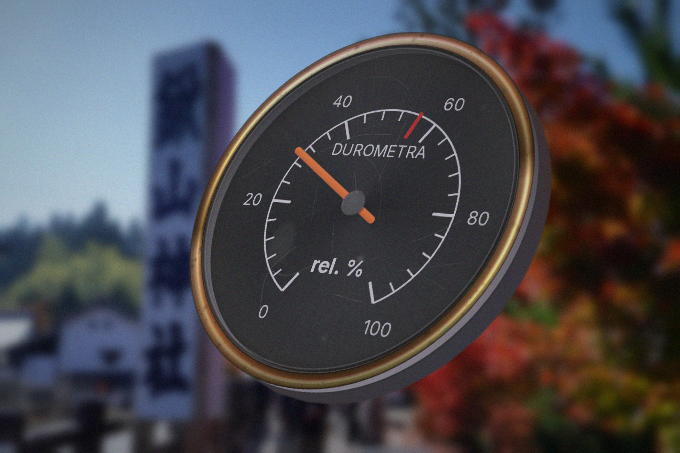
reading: **30** %
